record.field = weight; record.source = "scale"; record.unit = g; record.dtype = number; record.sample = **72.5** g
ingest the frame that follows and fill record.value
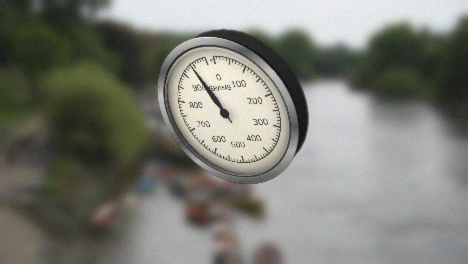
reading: **950** g
